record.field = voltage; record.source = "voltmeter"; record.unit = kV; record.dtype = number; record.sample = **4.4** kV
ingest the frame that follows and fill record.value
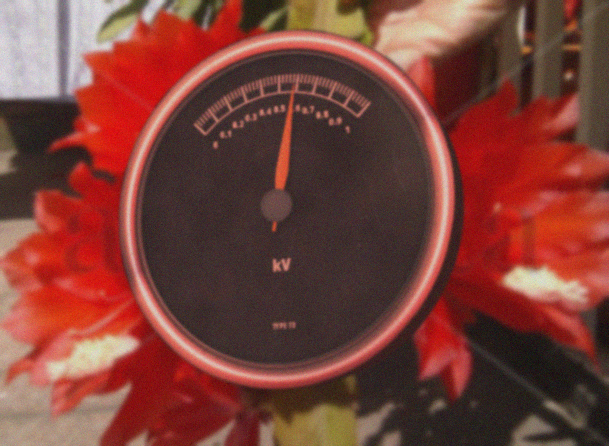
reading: **0.6** kV
